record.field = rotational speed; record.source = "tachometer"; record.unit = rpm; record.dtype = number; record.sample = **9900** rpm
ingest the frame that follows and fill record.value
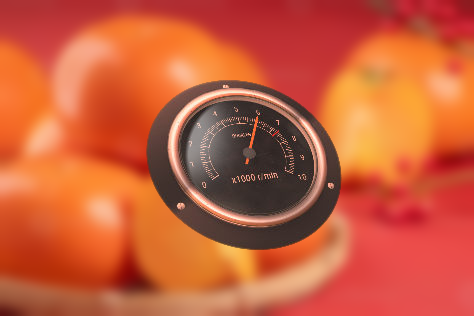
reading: **6000** rpm
